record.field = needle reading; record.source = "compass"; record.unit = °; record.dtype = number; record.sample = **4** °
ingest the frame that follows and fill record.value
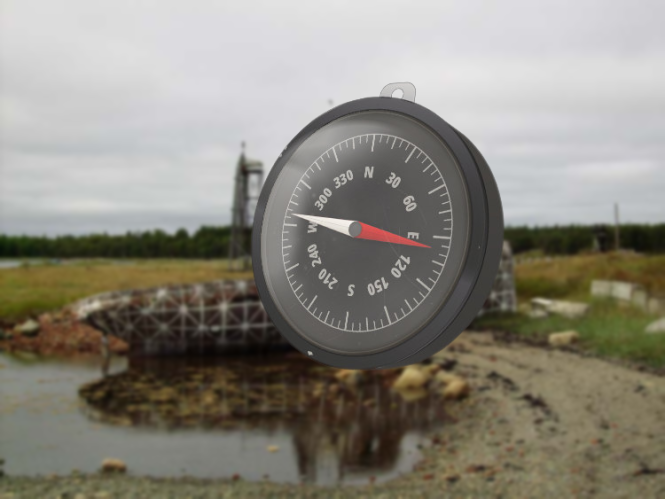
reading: **97.5** °
